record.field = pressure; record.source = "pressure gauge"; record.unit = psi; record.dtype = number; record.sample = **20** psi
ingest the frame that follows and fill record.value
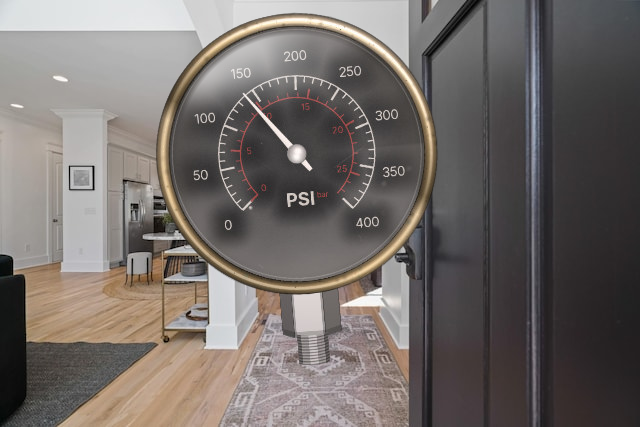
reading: **140** psi
